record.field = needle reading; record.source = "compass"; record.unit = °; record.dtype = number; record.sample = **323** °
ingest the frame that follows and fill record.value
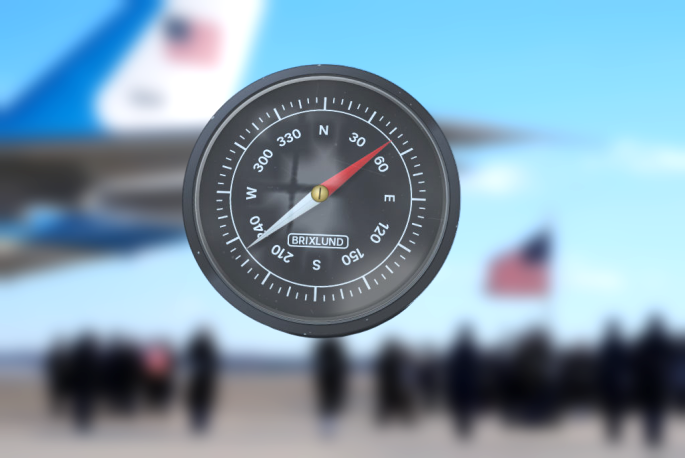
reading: **50** °
